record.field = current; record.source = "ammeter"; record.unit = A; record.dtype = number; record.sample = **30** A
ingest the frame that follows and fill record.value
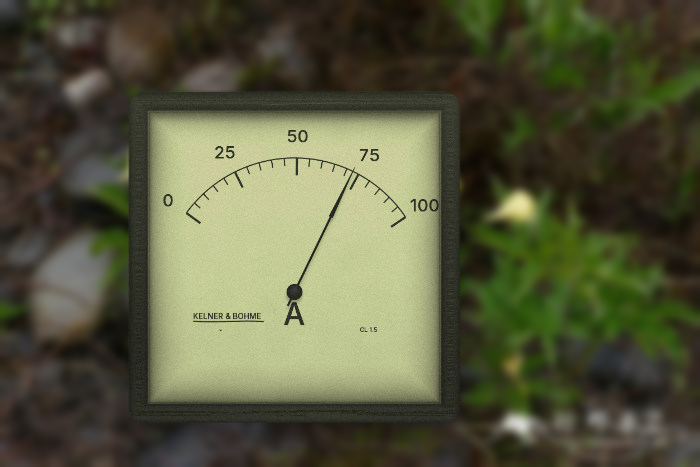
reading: **72.5** A
